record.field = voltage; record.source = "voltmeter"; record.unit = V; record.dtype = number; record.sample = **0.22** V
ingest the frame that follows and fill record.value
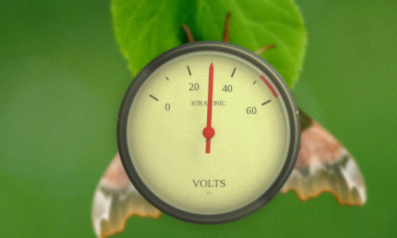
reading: **30** V
